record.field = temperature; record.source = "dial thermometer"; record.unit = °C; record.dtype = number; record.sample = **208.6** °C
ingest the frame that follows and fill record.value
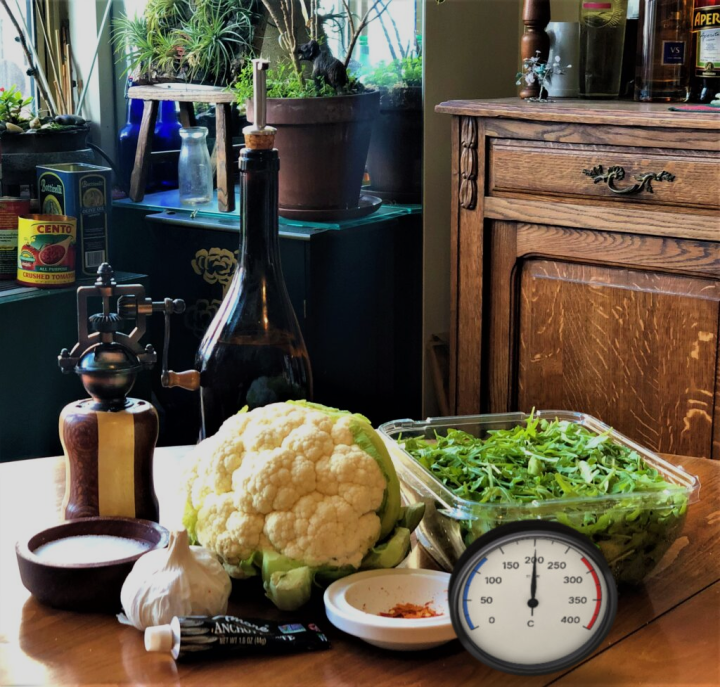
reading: **200** °C
